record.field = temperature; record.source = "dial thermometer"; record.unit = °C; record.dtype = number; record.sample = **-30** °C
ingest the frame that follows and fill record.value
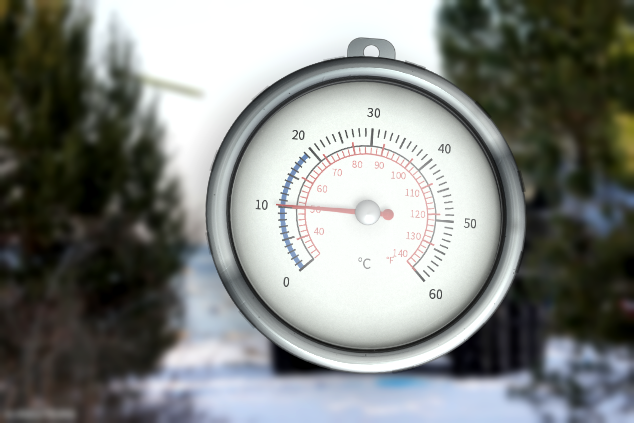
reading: **10** °C
